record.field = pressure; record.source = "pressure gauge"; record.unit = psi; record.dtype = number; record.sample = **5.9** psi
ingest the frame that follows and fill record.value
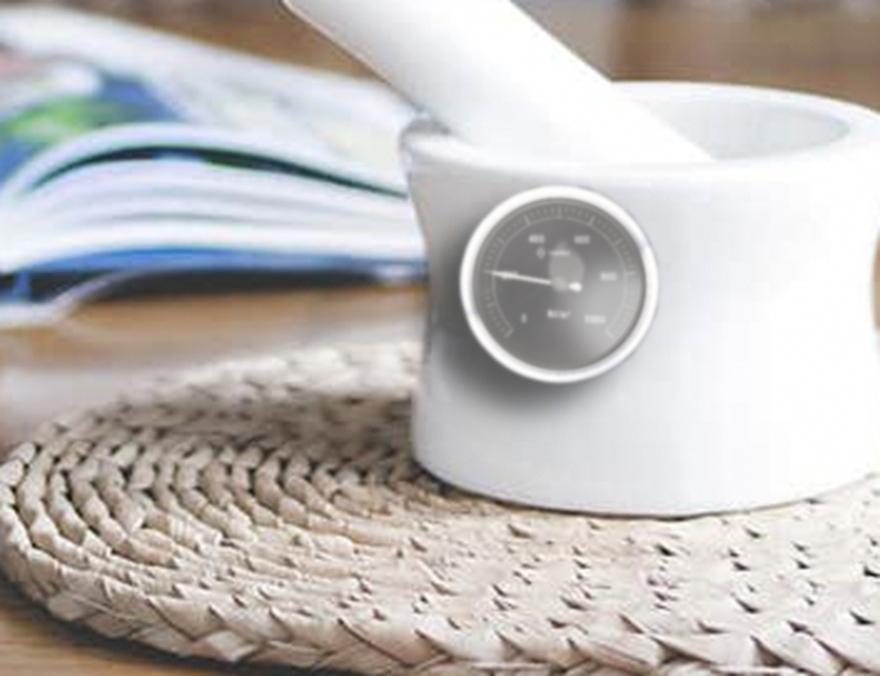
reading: **200** psi
